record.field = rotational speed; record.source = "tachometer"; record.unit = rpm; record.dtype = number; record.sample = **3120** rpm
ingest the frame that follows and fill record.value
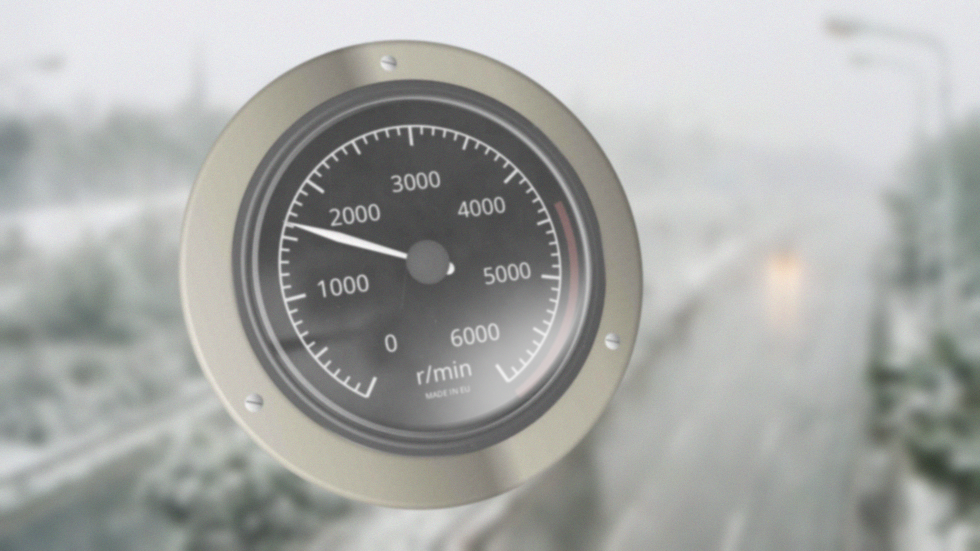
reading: **1600** rpm
